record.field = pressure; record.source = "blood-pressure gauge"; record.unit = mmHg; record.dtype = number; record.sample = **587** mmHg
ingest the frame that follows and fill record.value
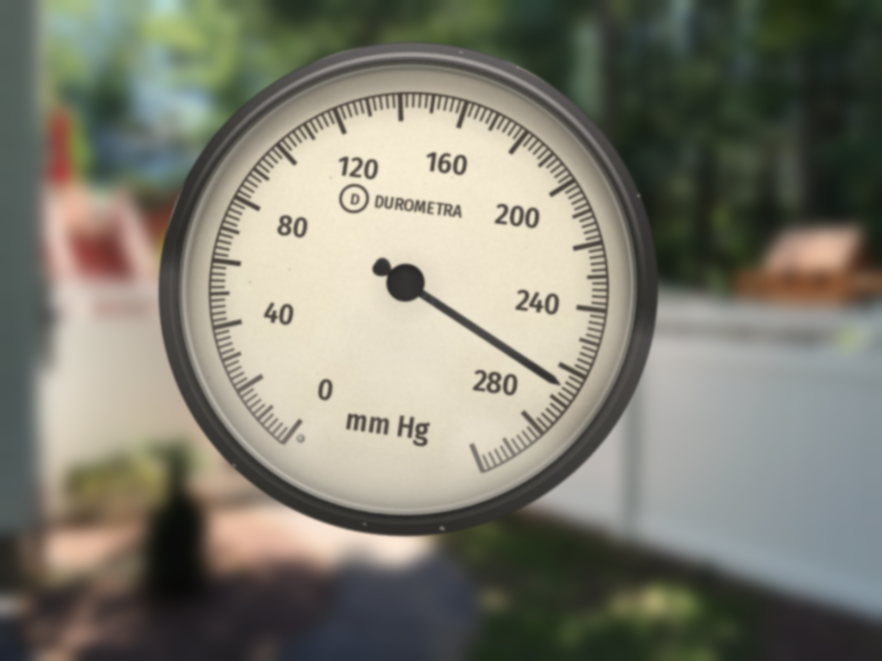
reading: **266** mmHg
